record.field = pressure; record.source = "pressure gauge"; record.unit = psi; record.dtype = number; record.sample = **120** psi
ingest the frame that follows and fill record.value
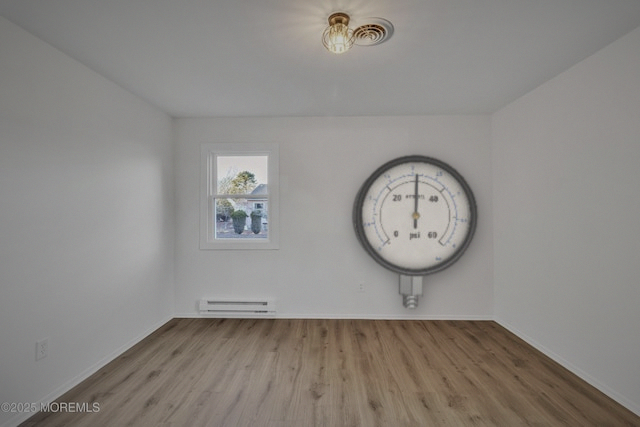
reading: **30** psi
